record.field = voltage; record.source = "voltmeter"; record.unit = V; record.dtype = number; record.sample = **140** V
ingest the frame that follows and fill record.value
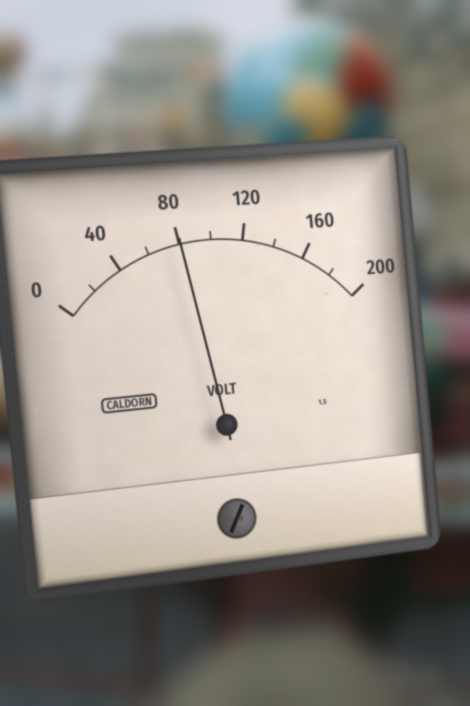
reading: **80** V
